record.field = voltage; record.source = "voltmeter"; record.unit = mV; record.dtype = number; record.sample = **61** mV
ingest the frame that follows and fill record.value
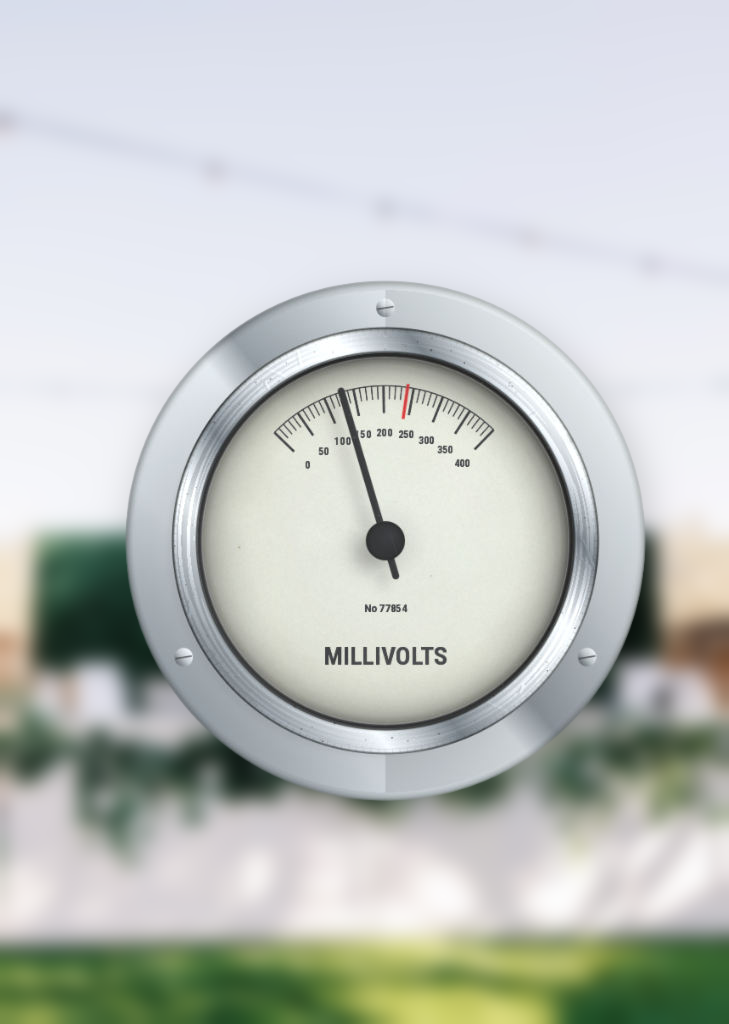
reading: **130** mV
